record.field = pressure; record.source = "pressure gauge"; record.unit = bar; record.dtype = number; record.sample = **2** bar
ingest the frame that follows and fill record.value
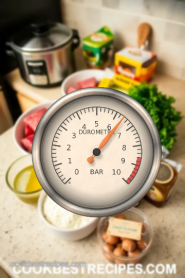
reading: **6.4** bar
